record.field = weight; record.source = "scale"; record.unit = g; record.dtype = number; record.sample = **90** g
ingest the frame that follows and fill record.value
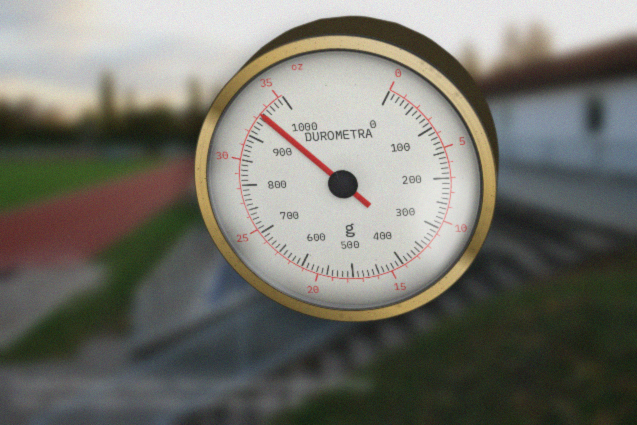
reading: **950** g
